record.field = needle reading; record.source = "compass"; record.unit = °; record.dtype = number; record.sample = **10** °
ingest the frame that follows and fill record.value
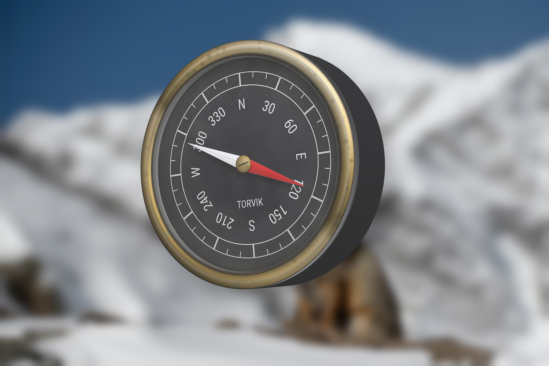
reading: **115** °
